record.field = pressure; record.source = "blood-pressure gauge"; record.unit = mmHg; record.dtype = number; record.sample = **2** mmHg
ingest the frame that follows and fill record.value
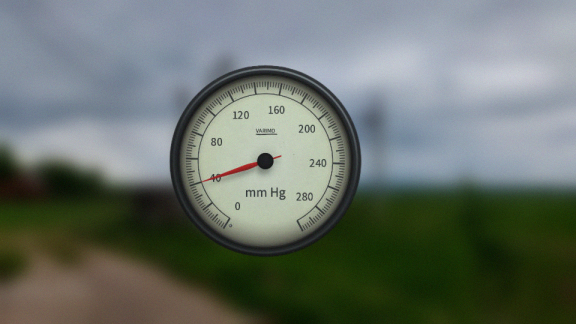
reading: **40** mmHg
